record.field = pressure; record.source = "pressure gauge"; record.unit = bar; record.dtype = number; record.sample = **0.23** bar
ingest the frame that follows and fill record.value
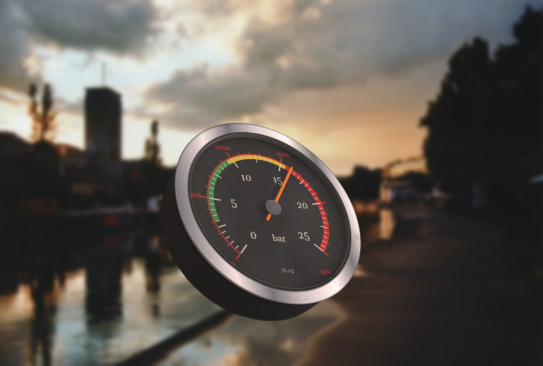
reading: **16** bar
